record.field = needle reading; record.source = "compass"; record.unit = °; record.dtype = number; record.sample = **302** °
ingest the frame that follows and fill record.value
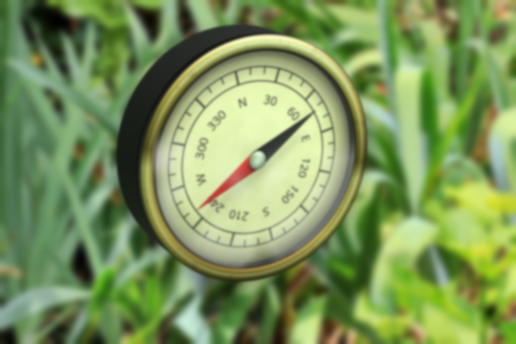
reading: **250** °
